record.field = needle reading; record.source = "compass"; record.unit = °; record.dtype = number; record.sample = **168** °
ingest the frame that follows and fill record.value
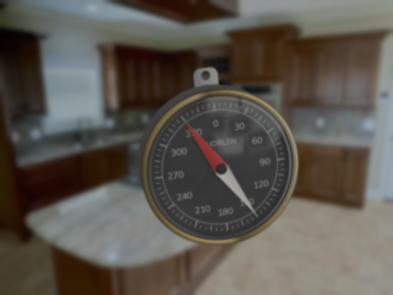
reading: **330** °
